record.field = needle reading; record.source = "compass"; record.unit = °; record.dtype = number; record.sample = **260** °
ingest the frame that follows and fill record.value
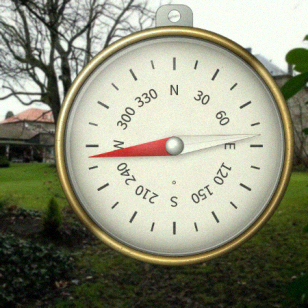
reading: **262.5** °
